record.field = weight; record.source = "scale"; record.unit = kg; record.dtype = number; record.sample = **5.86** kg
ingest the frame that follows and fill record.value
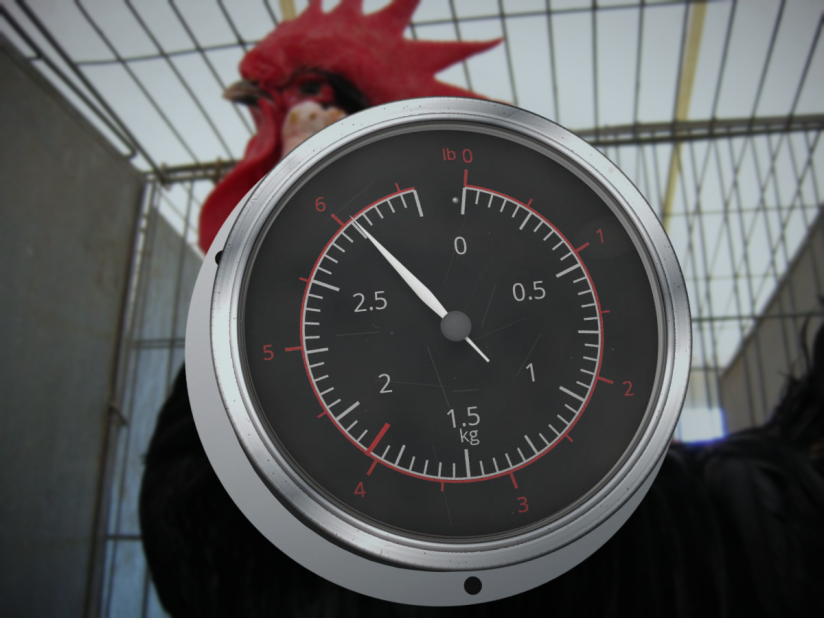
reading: **2.75** kg
